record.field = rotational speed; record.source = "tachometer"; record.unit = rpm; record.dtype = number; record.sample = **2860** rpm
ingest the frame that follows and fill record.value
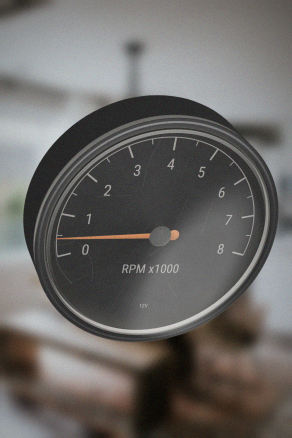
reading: **500** rpm
